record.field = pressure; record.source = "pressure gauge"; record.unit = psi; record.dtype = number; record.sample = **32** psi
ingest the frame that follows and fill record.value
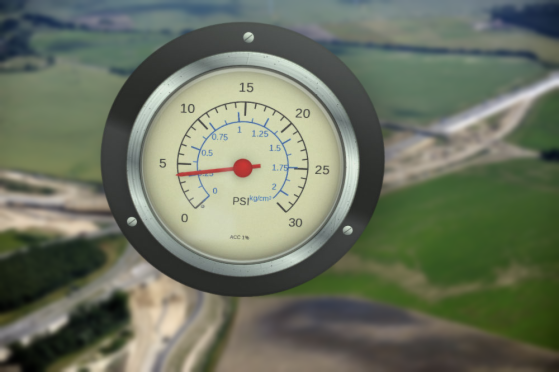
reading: **4** psi
